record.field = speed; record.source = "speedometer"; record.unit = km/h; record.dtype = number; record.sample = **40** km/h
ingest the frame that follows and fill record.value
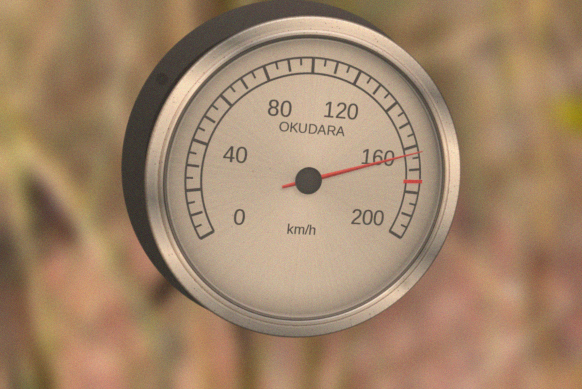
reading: **162.5** km/h
